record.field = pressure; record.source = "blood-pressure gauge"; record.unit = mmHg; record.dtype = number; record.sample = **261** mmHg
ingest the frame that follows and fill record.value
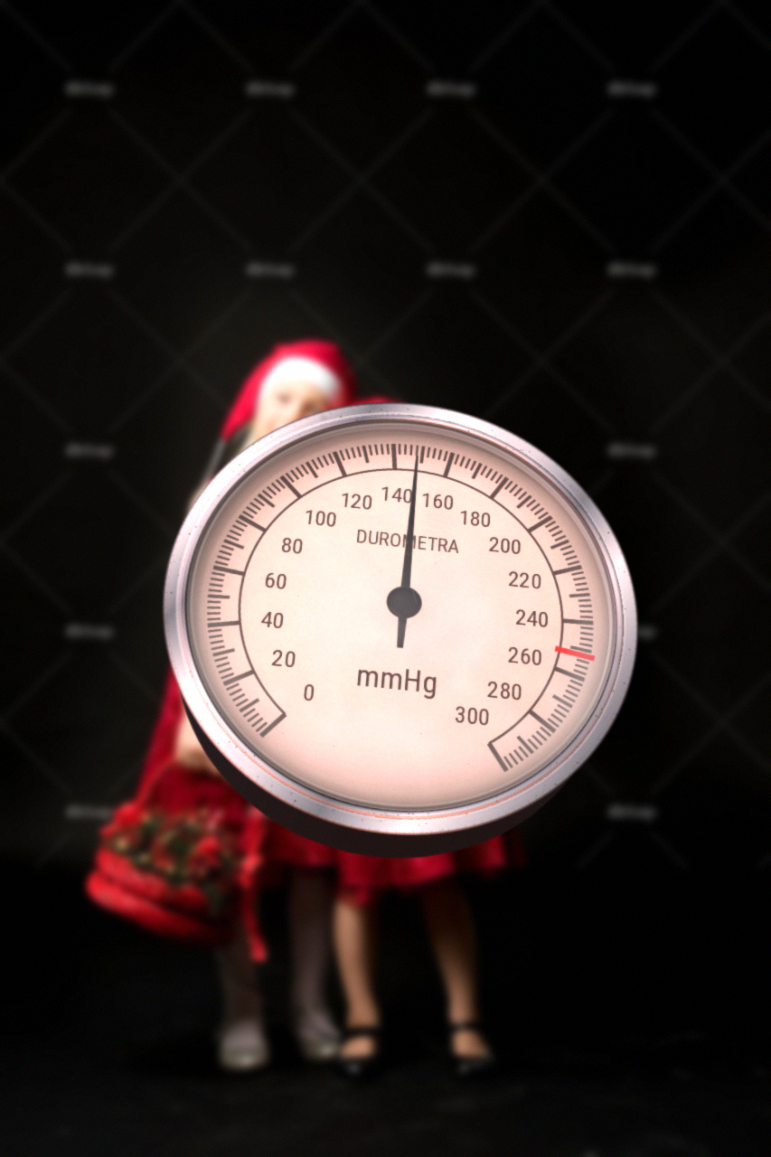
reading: **148** mmHg
